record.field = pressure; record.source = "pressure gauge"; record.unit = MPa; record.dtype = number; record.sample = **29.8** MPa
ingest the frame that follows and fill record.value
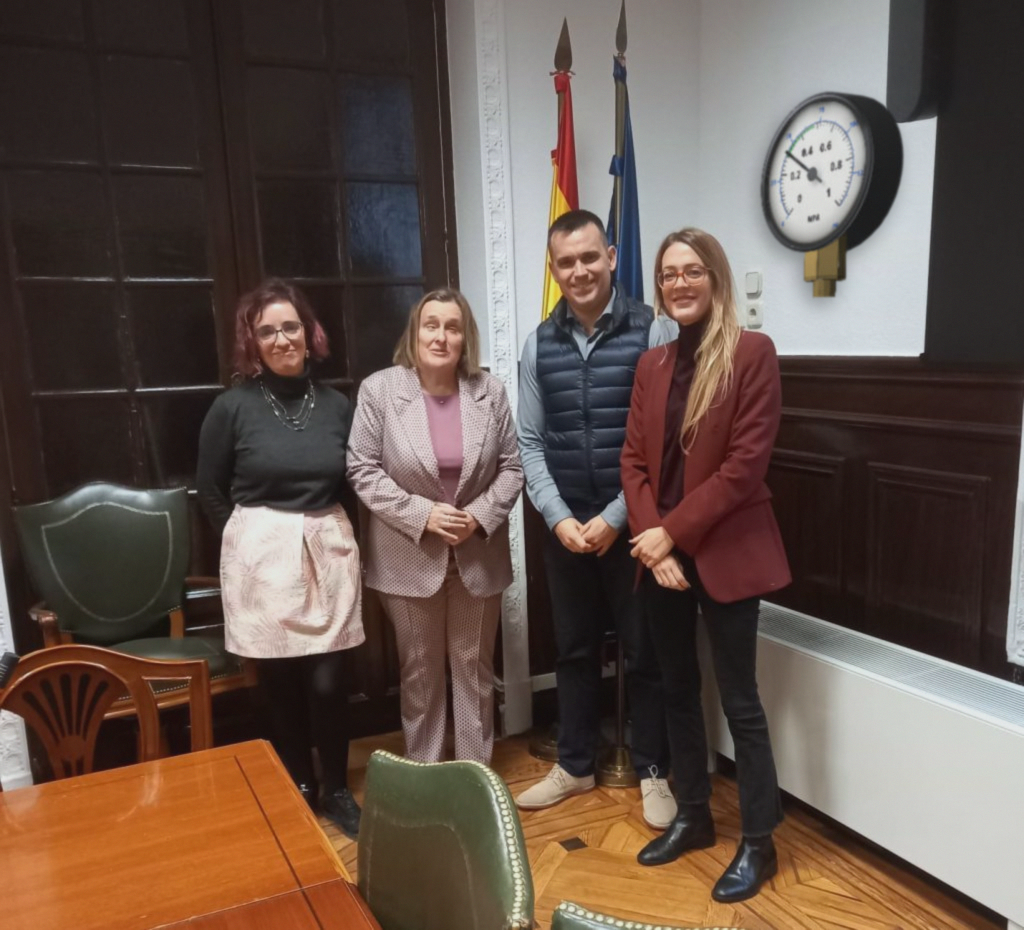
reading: **0.3** MPa
